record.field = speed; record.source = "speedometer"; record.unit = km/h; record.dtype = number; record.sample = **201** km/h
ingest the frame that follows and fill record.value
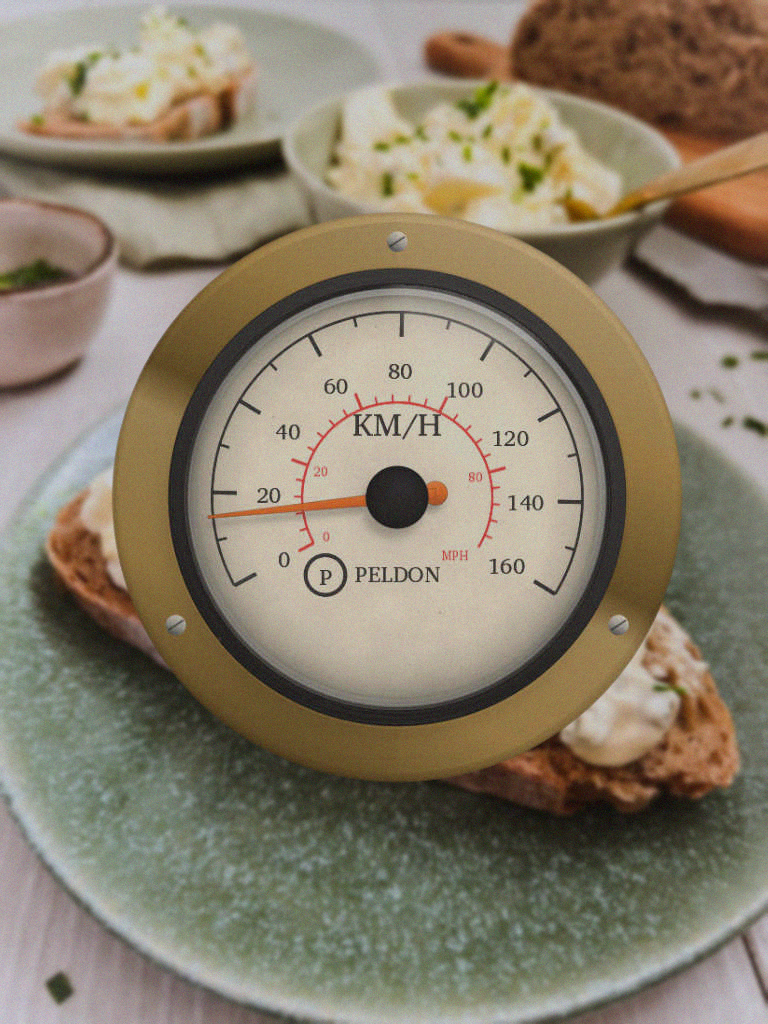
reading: **15** km/h
